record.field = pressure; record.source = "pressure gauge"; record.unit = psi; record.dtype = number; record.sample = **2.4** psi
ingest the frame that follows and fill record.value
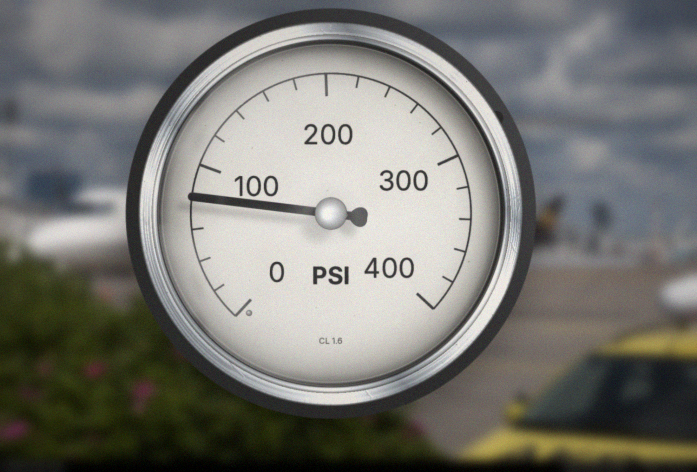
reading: **80** psi
